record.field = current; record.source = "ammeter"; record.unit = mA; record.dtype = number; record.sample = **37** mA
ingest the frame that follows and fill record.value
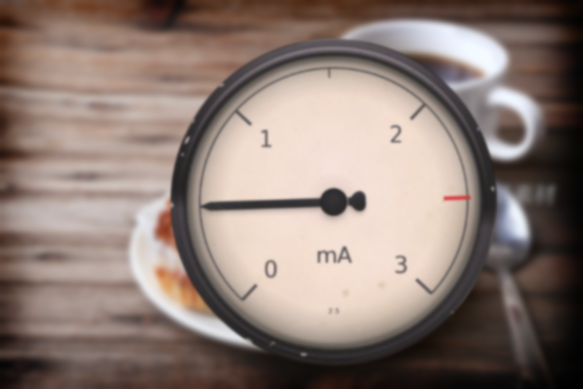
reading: **0.5** mA
